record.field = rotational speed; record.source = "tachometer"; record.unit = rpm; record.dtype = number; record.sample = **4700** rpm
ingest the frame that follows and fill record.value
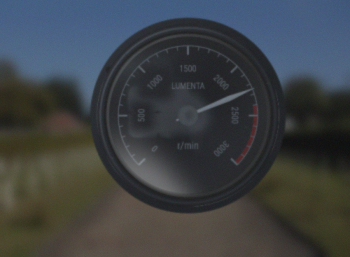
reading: **2250** rpm
